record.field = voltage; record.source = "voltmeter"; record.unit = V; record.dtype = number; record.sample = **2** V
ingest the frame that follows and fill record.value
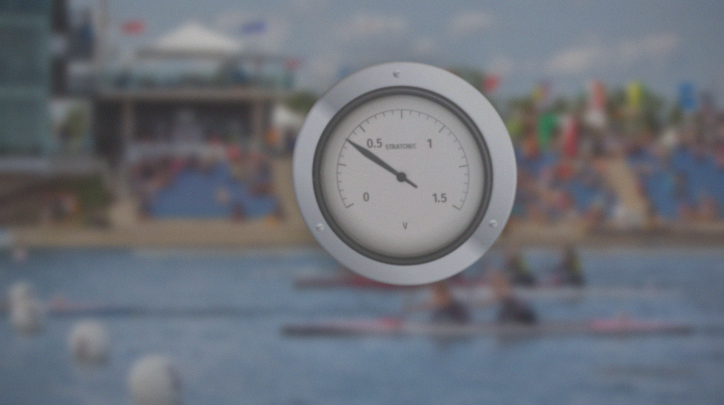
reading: **0.4** V
